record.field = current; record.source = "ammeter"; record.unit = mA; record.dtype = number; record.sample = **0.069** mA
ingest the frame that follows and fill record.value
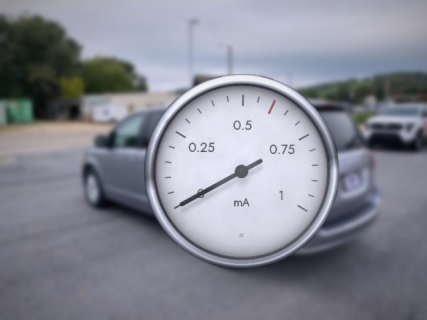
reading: **0** mA
